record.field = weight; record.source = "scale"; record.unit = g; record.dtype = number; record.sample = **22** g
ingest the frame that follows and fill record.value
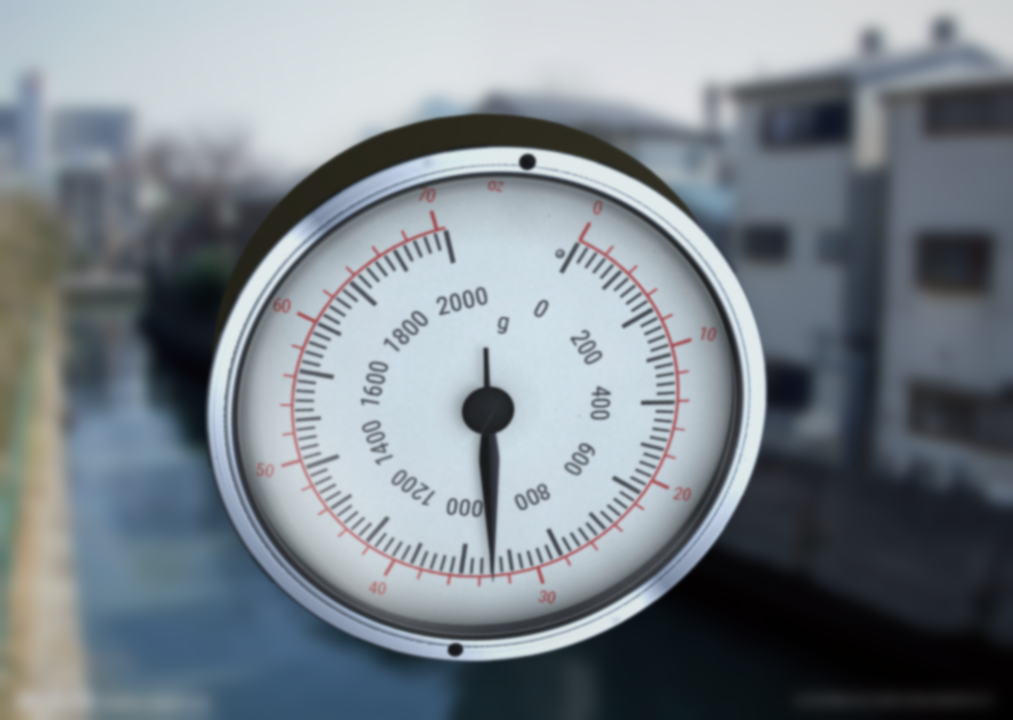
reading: **940** g
